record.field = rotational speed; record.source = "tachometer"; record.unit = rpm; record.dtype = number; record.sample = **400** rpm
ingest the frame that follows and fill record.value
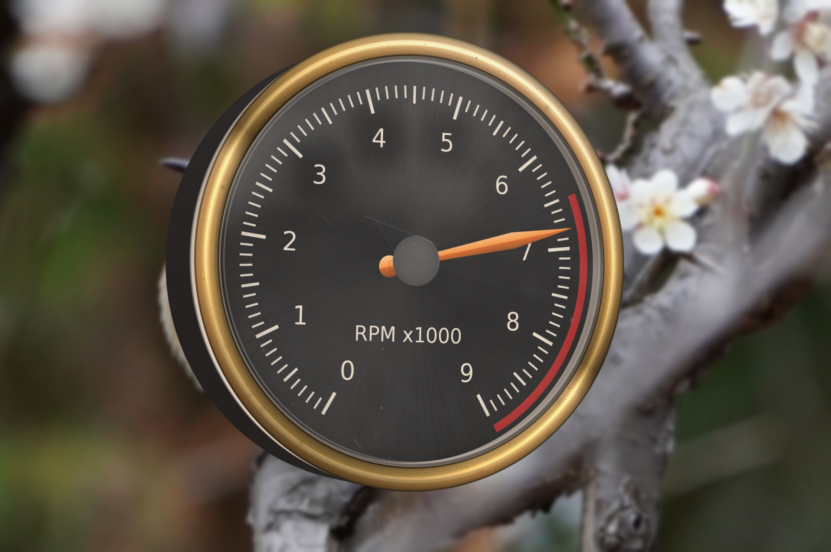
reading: **6800** rpm
